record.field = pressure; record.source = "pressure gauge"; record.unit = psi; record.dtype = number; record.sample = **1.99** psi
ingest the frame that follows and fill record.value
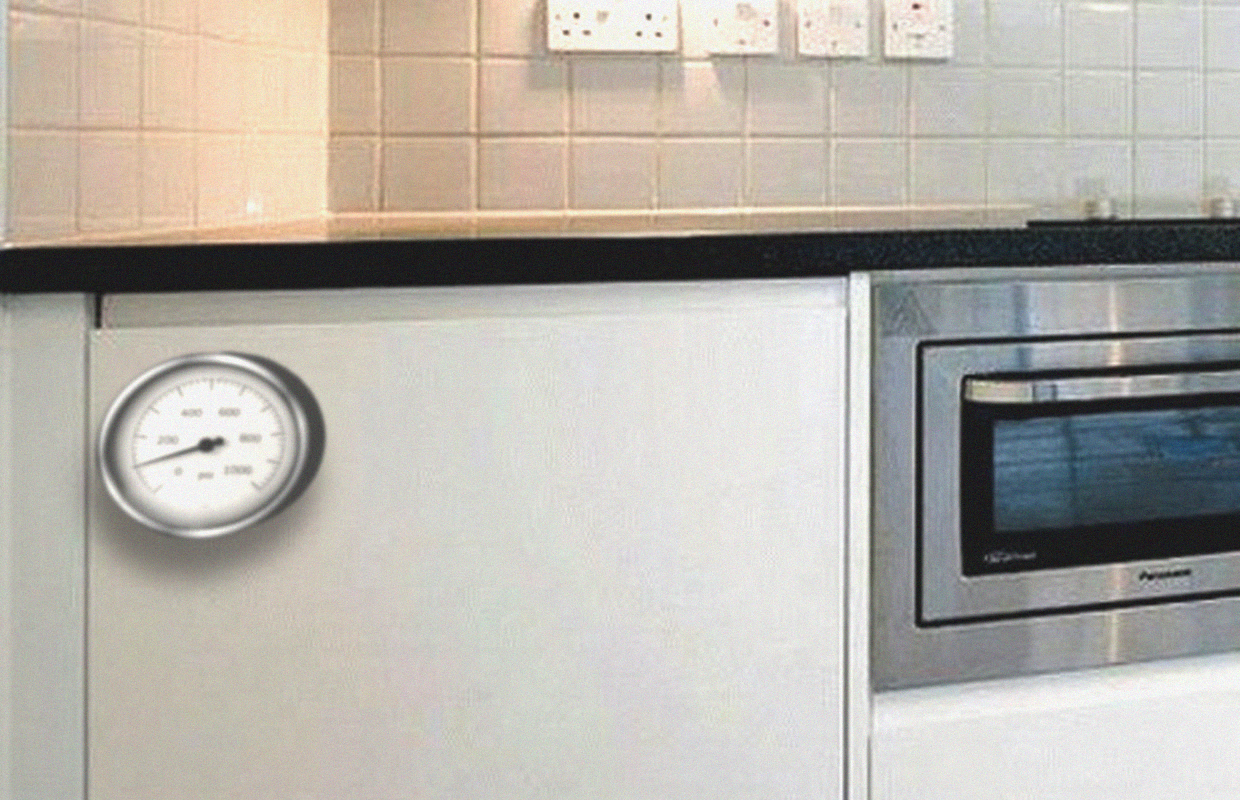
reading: **100** psi
